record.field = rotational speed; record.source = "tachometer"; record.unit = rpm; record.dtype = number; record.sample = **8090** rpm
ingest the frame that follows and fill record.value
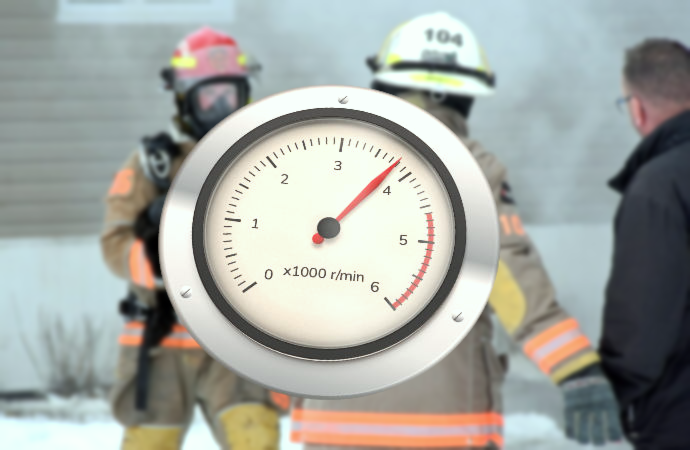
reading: **3800** rpm
